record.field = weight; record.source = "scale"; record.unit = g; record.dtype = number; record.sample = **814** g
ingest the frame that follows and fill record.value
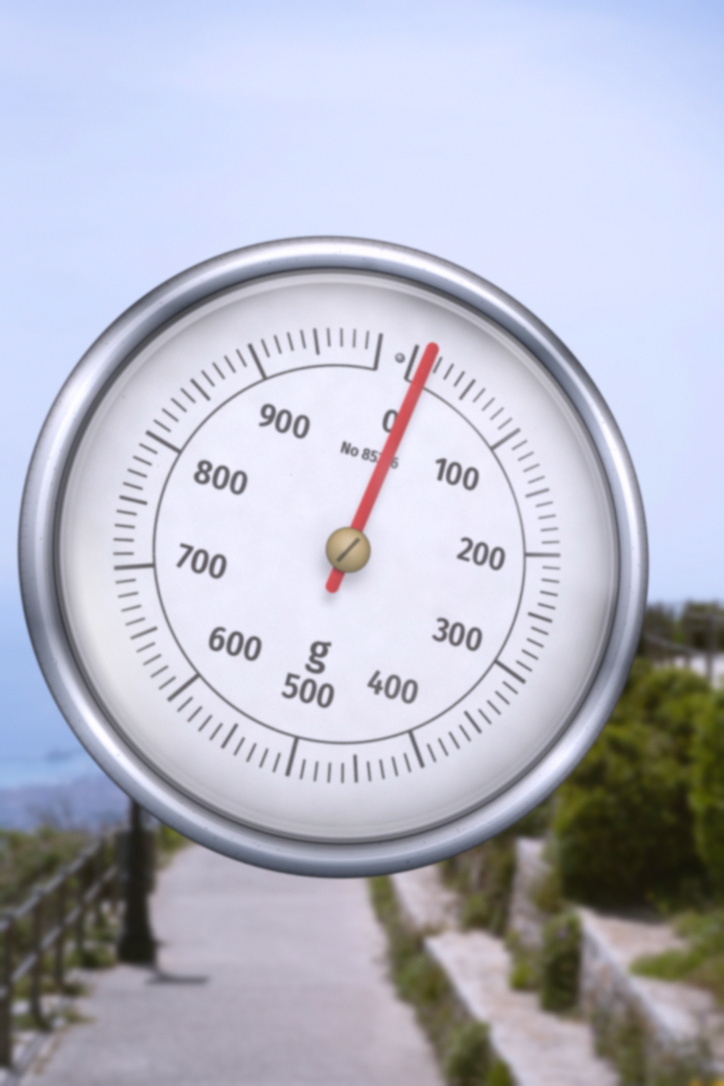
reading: **10** g
